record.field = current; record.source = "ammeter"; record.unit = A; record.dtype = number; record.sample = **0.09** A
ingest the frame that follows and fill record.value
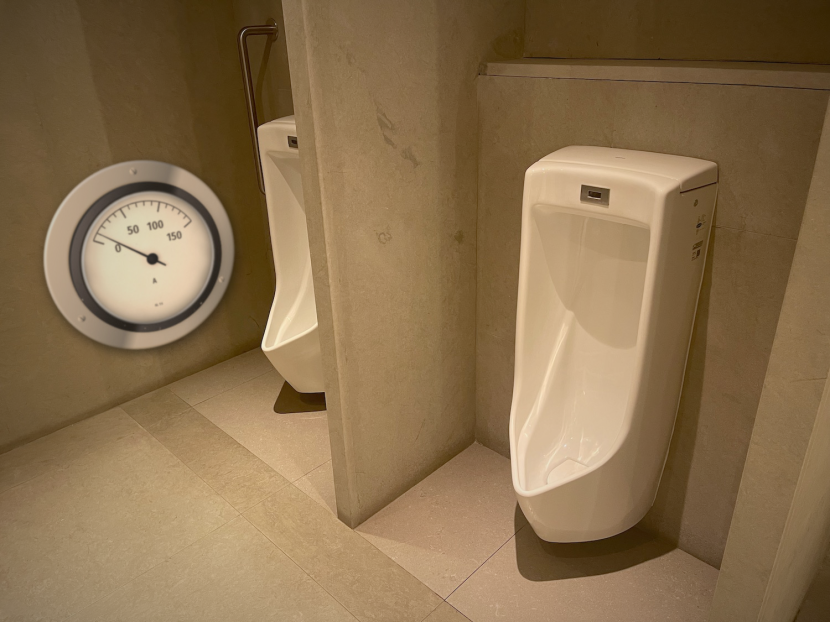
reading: **10** A
